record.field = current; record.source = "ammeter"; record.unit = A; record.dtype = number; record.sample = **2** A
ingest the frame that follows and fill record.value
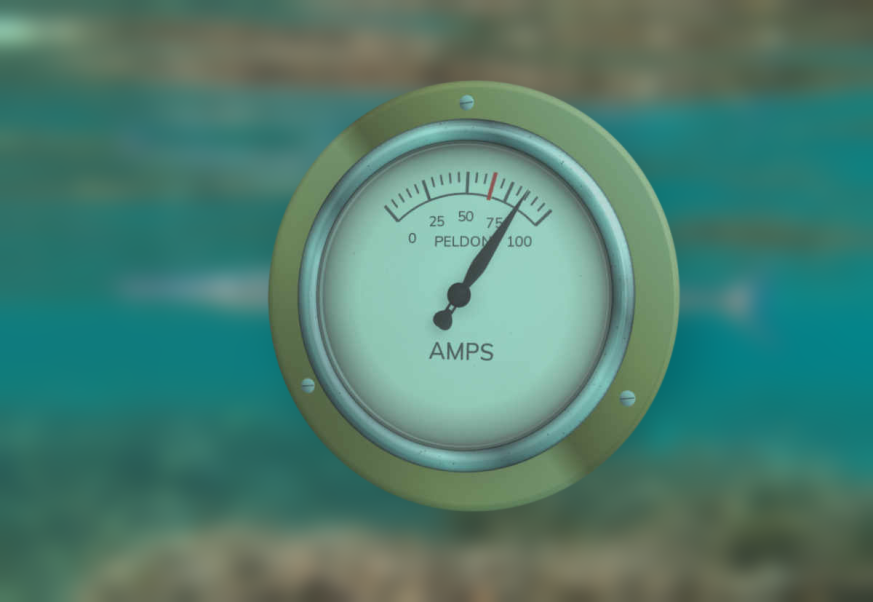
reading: **85** A
